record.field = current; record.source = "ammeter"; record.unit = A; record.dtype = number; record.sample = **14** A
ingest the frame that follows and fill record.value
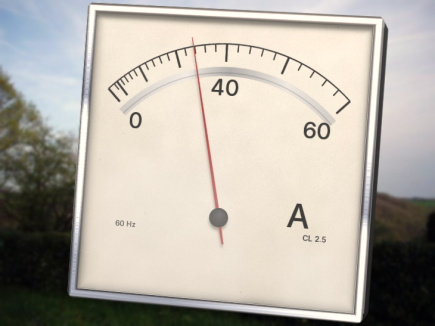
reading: **34** A
